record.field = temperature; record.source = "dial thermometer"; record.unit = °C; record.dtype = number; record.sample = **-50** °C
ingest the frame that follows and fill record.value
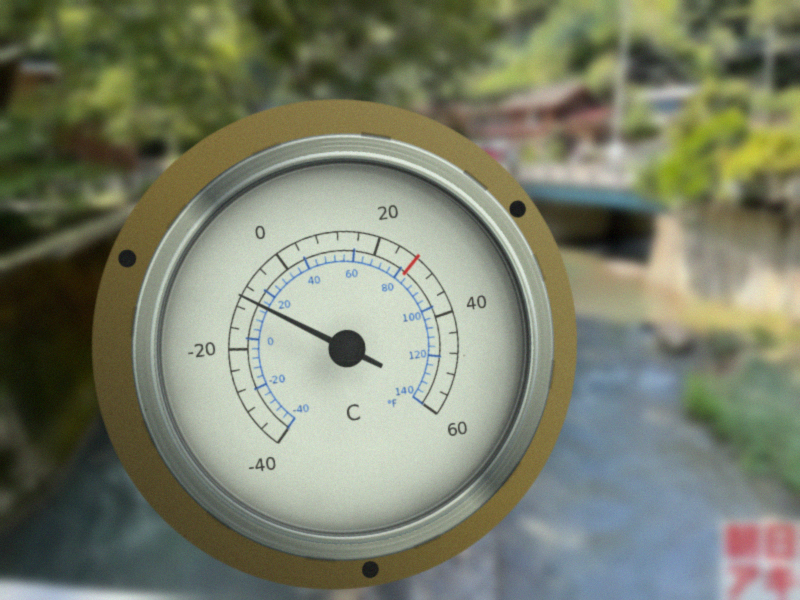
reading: **-10** °C
